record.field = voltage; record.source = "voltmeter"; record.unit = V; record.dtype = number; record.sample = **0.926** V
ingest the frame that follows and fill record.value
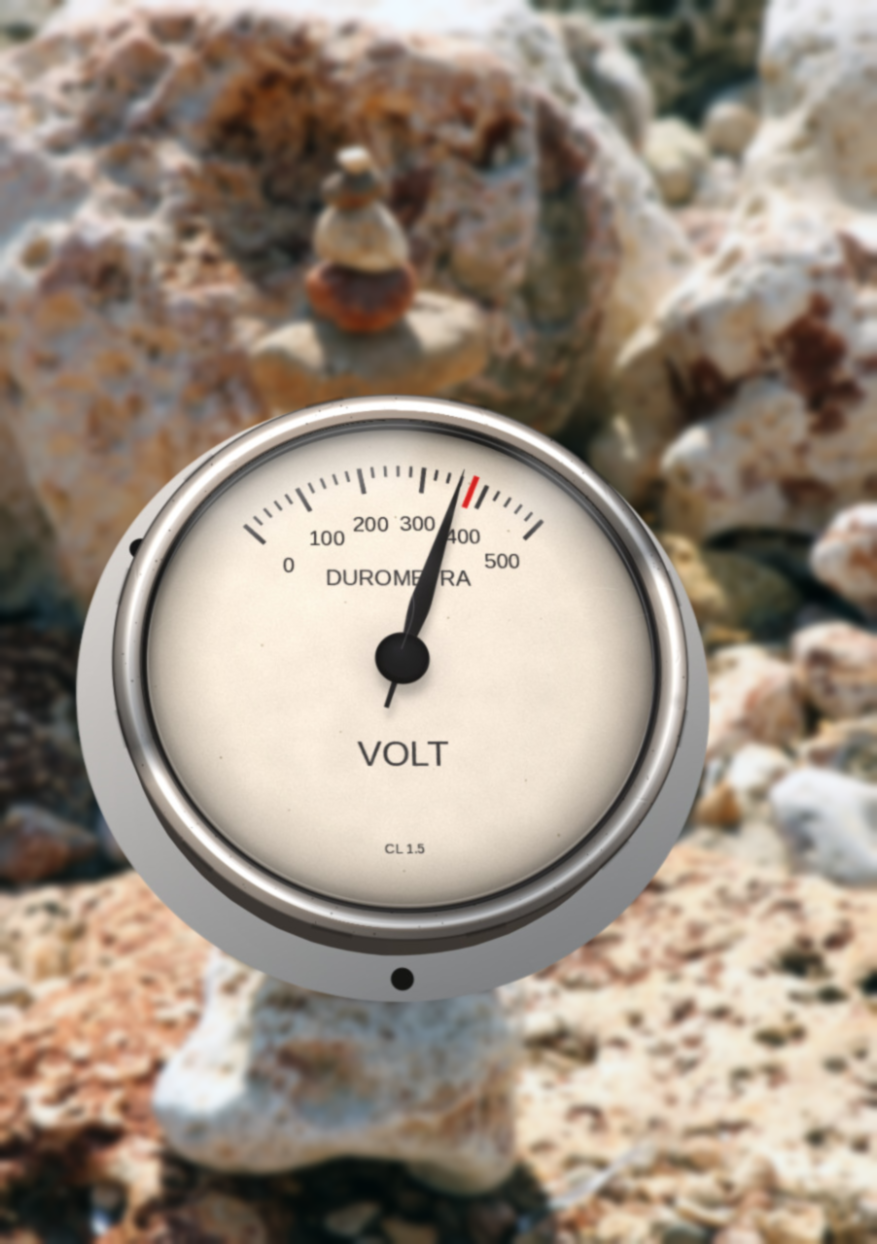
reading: **360** V
